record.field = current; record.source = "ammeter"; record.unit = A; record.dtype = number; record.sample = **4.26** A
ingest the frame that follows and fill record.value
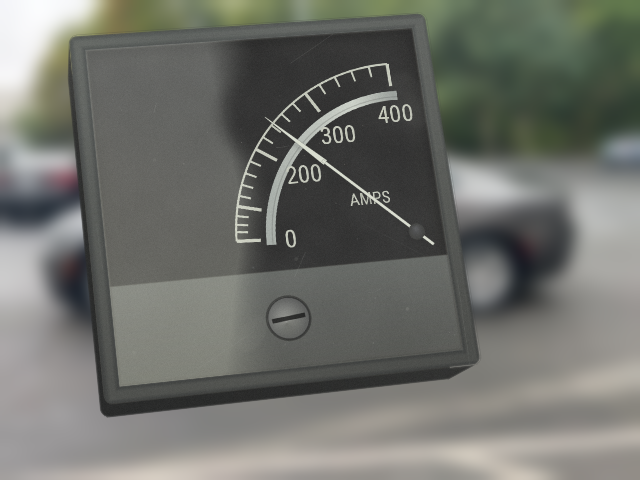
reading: **240** A
